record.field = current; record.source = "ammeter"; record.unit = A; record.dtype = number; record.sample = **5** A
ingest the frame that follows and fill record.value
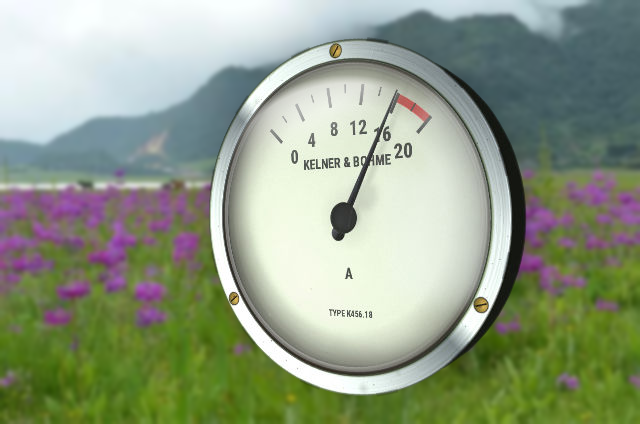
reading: **16** A
